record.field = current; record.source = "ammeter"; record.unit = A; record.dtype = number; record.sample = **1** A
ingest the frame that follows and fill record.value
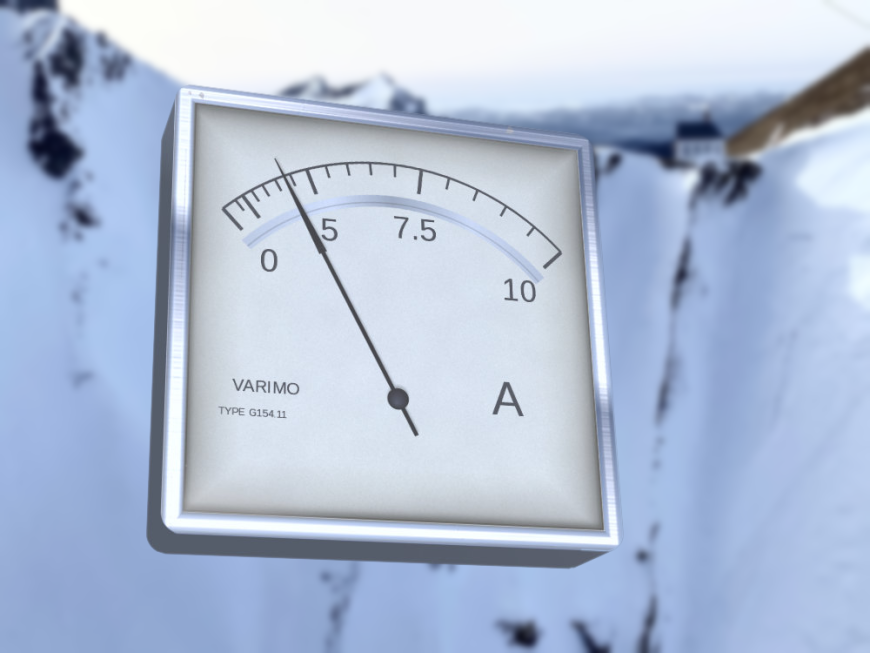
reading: **4.25** A
